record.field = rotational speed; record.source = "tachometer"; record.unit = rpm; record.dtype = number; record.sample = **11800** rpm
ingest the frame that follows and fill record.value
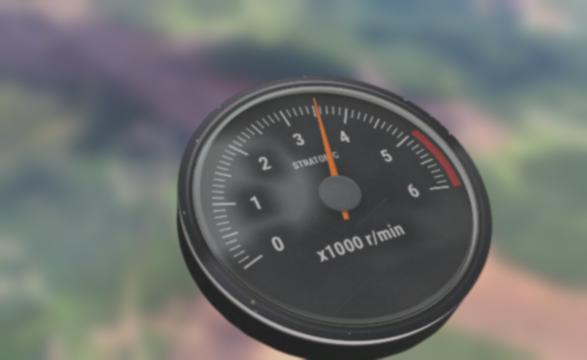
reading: **3500** rpm
